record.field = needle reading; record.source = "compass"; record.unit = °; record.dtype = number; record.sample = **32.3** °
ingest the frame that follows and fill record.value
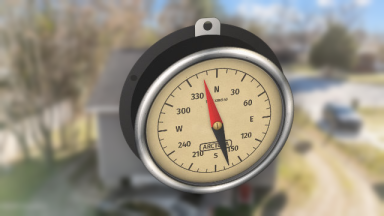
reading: **345** °
